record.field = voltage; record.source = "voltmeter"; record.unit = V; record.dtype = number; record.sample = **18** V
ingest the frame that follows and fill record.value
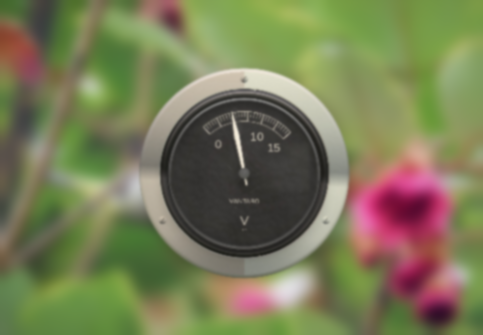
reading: **5** V
